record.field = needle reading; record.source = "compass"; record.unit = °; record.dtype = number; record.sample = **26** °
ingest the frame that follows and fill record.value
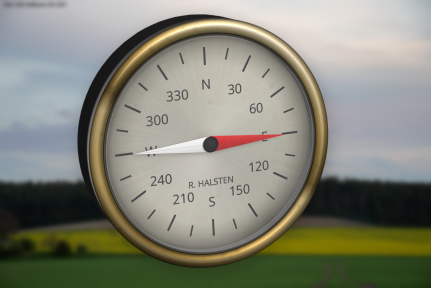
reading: **90** °
